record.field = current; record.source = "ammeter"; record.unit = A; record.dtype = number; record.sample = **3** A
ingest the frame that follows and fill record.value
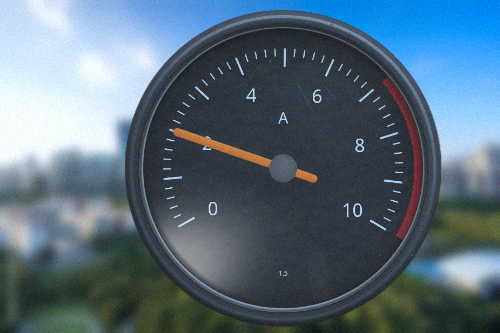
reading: **2** A
